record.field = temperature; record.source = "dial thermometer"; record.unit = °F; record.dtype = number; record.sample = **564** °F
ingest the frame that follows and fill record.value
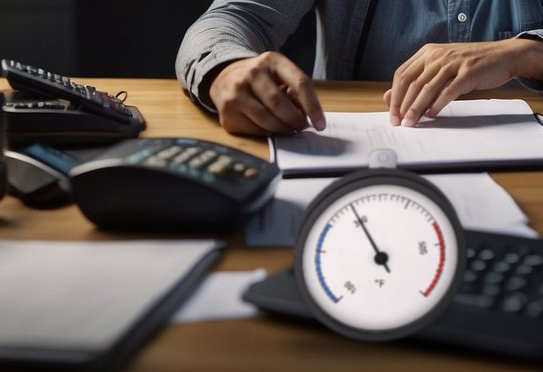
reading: **300** °F
